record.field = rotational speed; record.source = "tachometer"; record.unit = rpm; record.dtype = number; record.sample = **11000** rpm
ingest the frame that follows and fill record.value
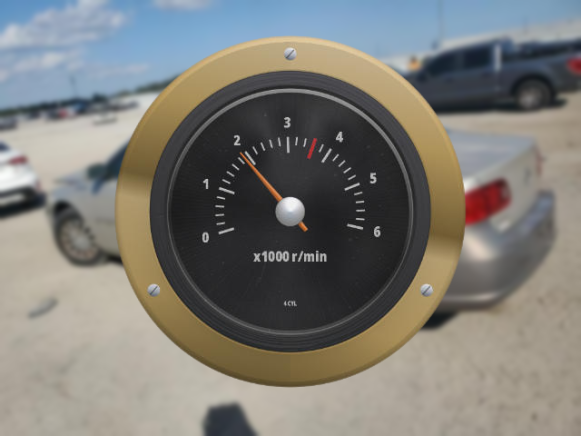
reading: **1900** rpm
